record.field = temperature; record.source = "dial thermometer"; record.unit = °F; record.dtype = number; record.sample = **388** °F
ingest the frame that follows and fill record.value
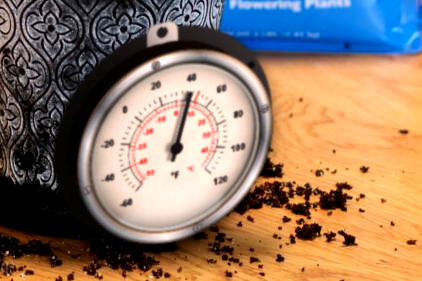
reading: **40** °F
